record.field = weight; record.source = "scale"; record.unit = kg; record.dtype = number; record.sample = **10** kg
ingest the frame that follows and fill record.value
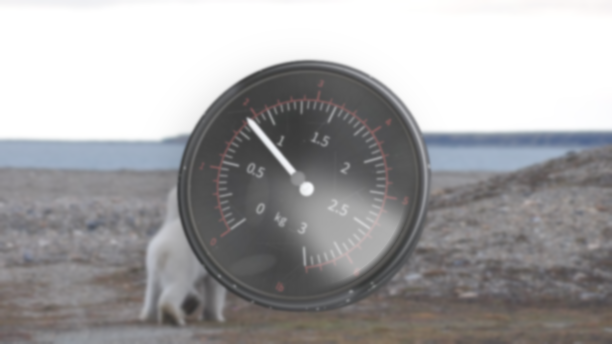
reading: **0.85** kg
